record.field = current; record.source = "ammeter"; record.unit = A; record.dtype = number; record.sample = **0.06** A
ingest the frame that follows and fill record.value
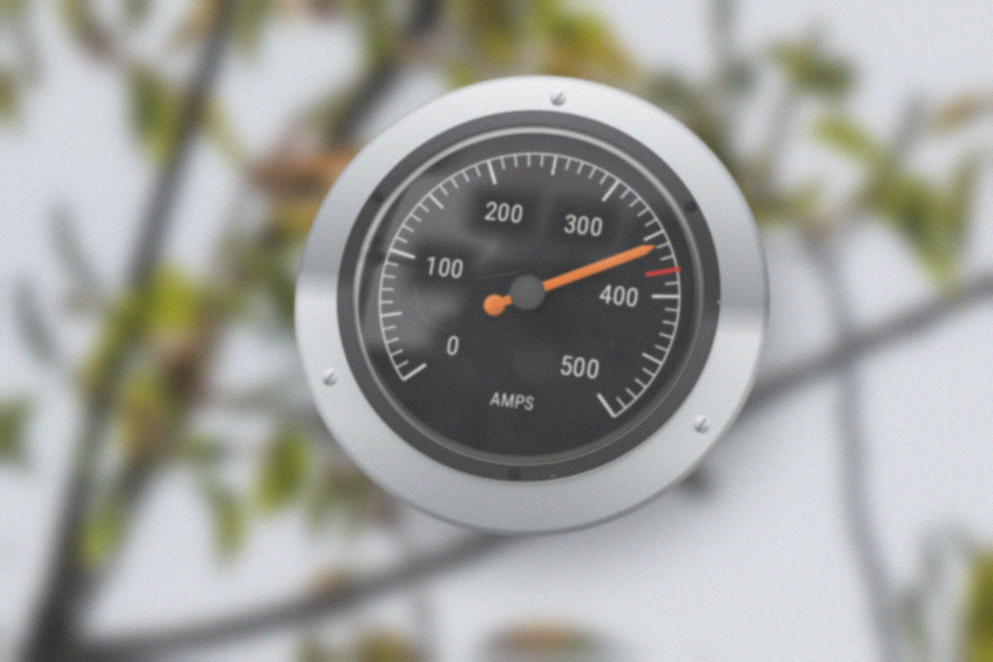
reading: **360** A
